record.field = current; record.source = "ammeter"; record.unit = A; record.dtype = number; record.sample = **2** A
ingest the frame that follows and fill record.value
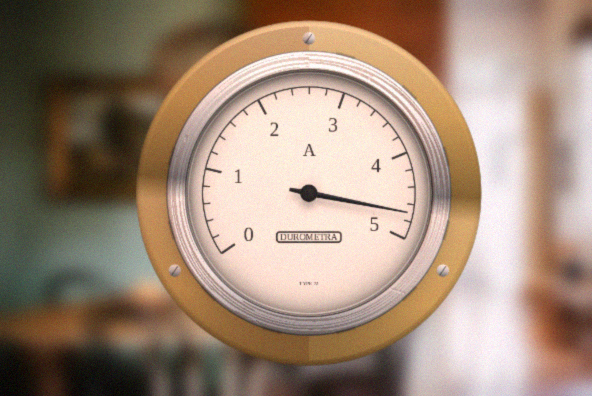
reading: **4.7** A
